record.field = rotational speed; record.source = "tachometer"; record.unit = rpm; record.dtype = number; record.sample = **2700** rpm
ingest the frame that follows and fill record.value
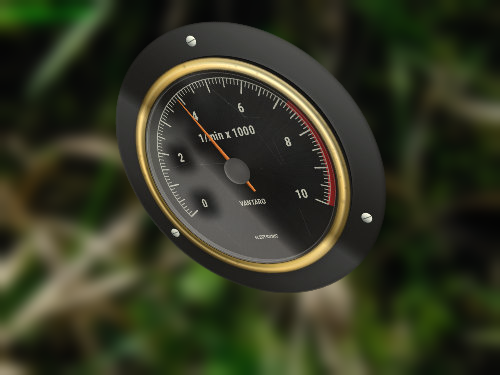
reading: **4000** rpm
